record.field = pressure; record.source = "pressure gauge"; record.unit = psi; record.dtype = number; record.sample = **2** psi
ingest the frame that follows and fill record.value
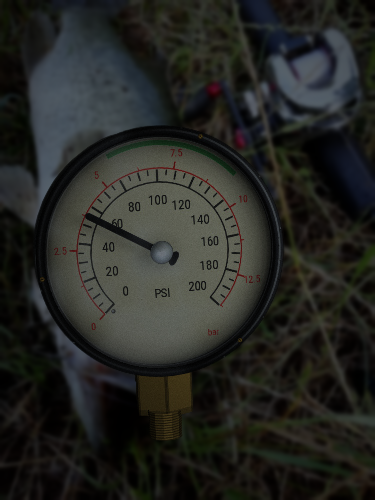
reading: **55** psi
